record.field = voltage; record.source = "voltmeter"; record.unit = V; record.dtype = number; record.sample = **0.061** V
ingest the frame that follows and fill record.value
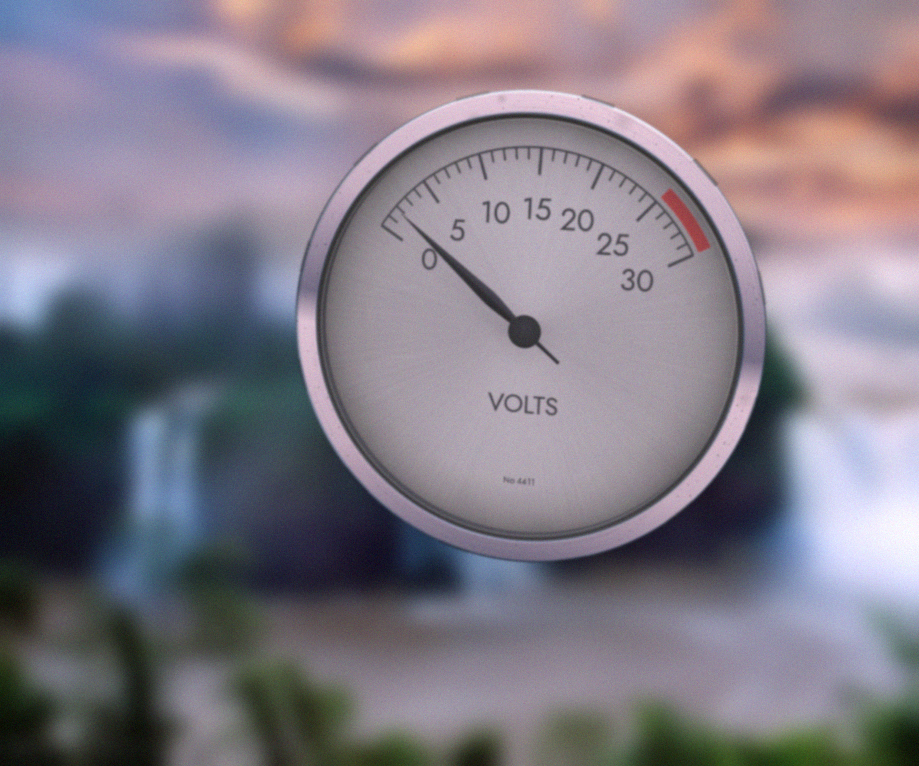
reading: **2** V
